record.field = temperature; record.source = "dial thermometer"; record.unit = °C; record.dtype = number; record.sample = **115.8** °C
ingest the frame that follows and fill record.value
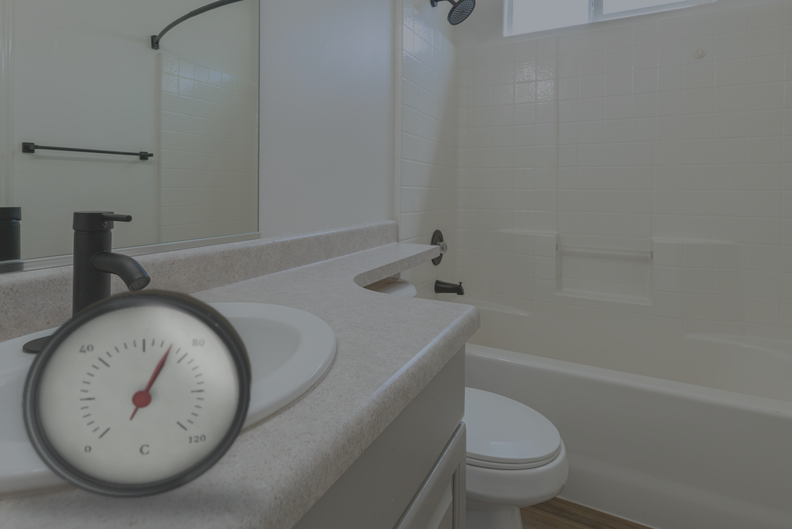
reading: **72** °C
